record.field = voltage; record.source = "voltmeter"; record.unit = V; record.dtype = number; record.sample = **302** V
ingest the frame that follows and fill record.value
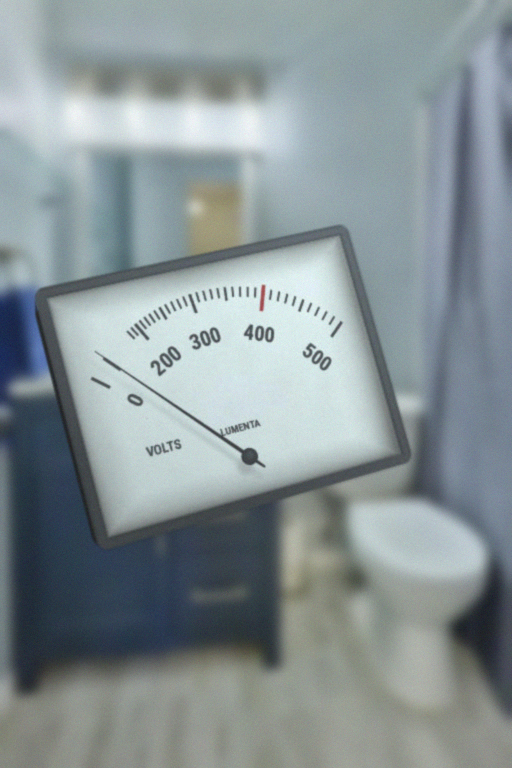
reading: **100** V
